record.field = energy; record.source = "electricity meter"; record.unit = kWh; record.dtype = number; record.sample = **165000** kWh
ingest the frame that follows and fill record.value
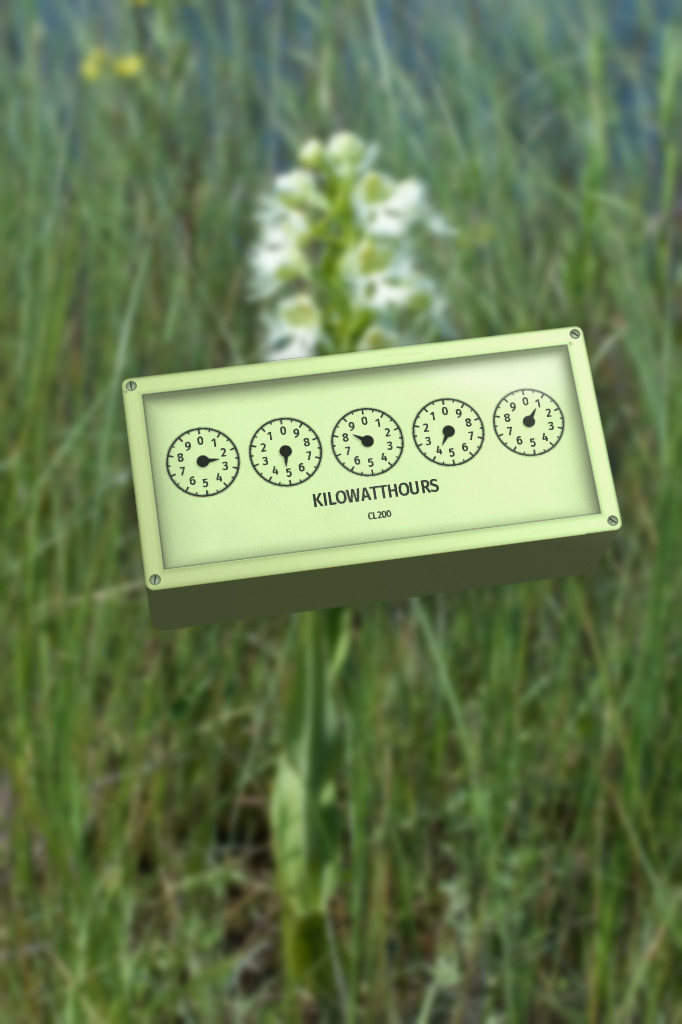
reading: **24841** kWh
